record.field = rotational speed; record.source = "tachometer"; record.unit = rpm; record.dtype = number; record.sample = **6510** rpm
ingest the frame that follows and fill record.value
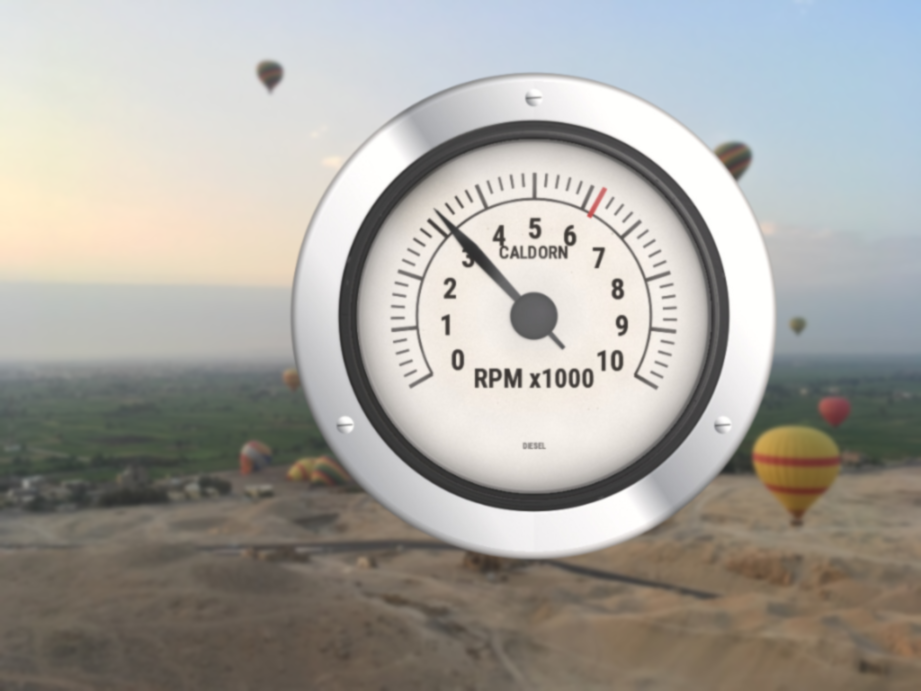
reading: **3200** rpm
